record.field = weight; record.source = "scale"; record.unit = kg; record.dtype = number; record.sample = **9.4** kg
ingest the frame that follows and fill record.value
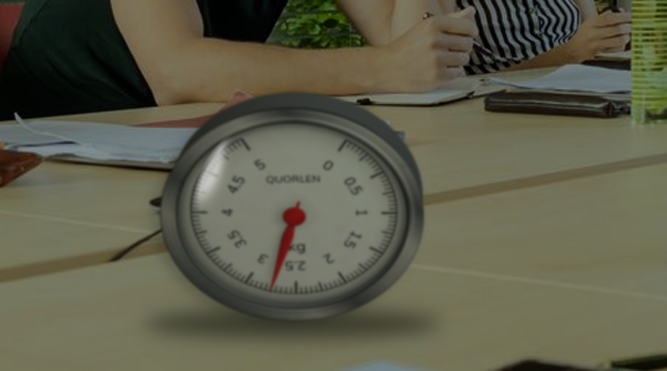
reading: **2.75** kg
